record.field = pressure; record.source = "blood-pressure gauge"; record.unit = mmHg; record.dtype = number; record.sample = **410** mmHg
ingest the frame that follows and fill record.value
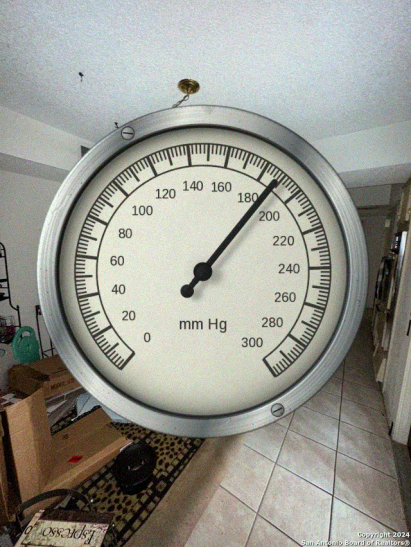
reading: **188** mmHg
